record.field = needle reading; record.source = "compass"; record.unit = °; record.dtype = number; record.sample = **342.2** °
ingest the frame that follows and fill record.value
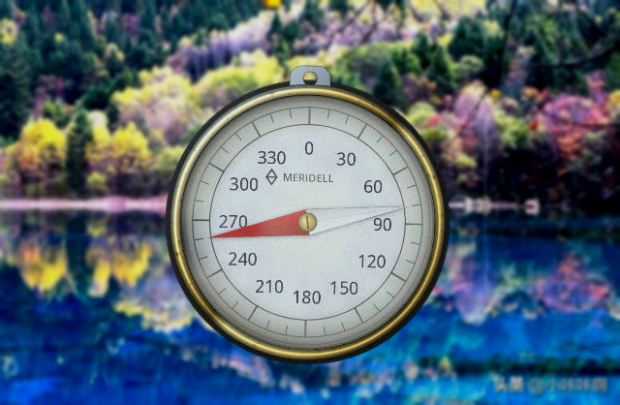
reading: **260** °
